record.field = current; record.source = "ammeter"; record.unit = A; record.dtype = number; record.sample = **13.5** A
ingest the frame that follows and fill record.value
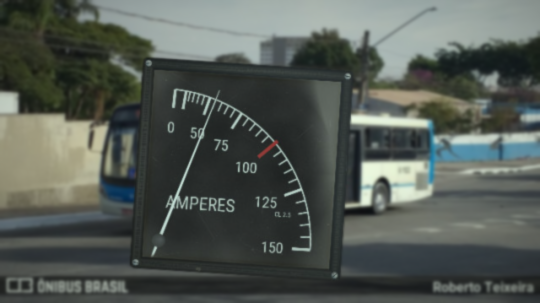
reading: **55** A
